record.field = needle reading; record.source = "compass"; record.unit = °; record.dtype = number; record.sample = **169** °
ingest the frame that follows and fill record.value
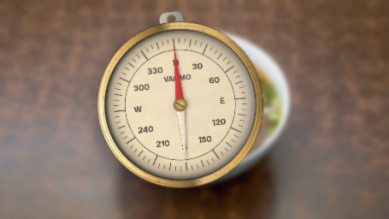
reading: **0** °
